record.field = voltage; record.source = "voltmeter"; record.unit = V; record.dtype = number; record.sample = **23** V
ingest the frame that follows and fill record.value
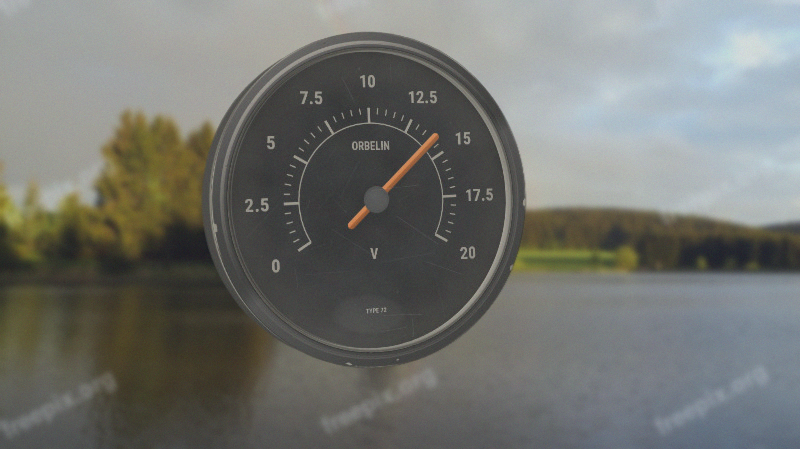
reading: **14** V
